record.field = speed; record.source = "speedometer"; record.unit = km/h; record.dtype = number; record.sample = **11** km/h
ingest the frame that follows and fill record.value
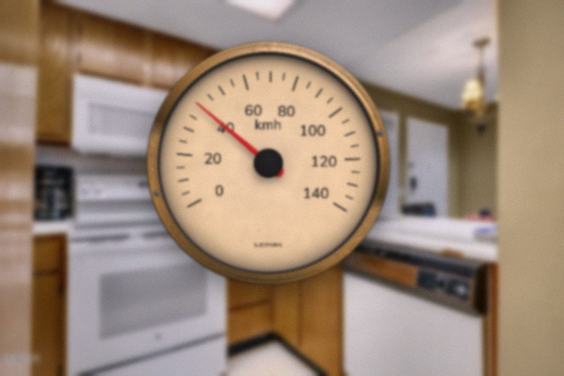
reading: **40** km/h
